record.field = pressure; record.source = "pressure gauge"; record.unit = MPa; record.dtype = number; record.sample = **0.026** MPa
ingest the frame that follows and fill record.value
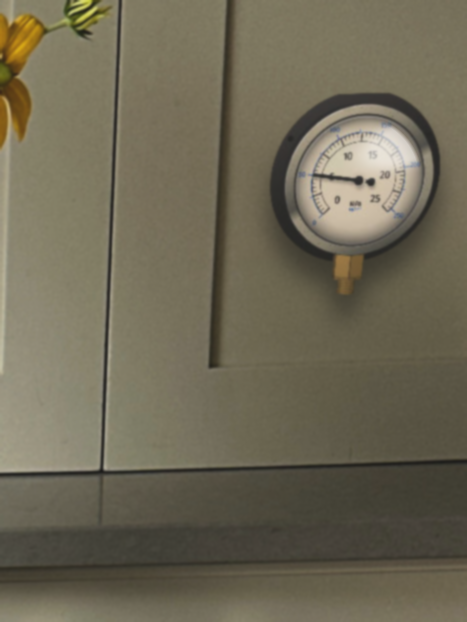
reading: **5** MPa
